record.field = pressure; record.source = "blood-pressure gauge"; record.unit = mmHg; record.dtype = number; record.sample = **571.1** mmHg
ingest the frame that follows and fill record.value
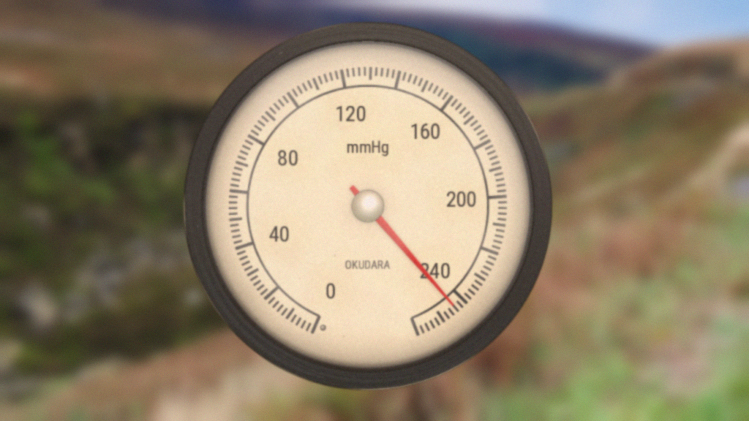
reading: **244** mmHg
